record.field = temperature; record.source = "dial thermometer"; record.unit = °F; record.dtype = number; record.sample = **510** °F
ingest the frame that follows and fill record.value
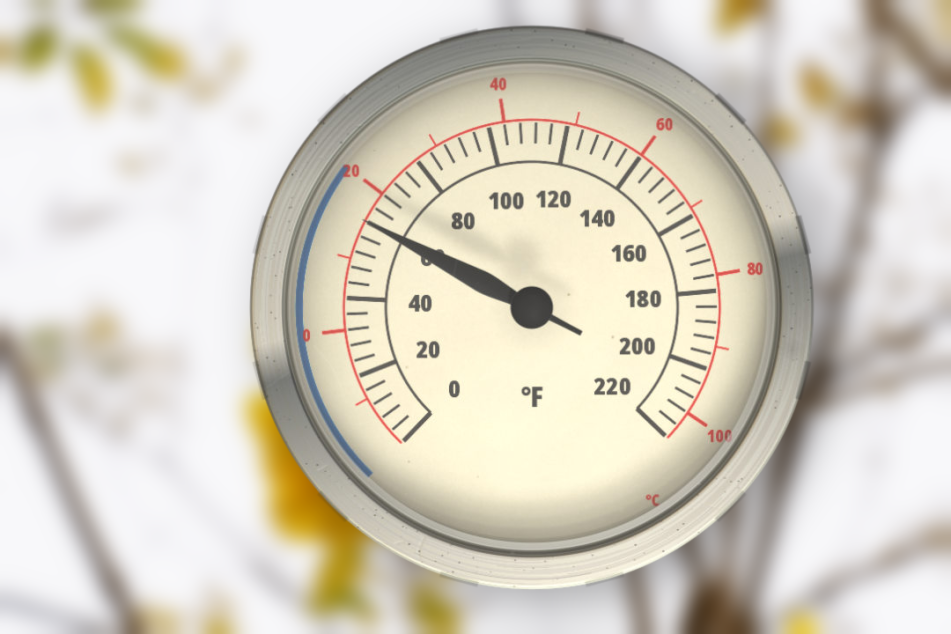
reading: **60** °F
